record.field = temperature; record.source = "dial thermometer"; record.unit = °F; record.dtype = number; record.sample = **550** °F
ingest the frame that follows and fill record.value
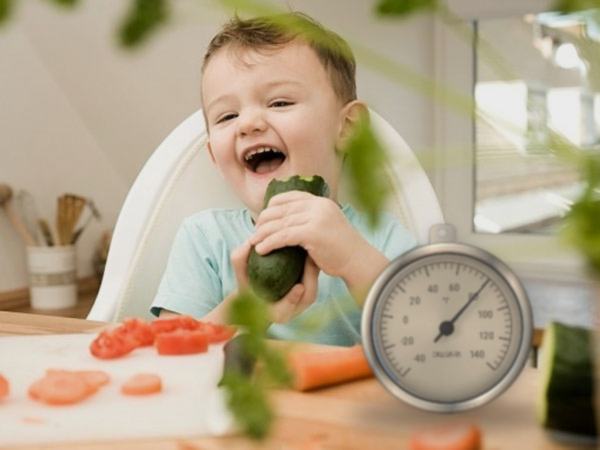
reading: **80** °F
